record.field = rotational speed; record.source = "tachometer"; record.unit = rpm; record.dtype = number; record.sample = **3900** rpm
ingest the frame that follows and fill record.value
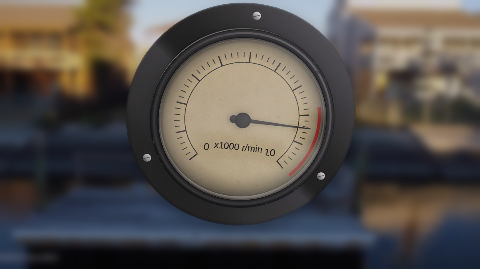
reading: **8400** rpm
